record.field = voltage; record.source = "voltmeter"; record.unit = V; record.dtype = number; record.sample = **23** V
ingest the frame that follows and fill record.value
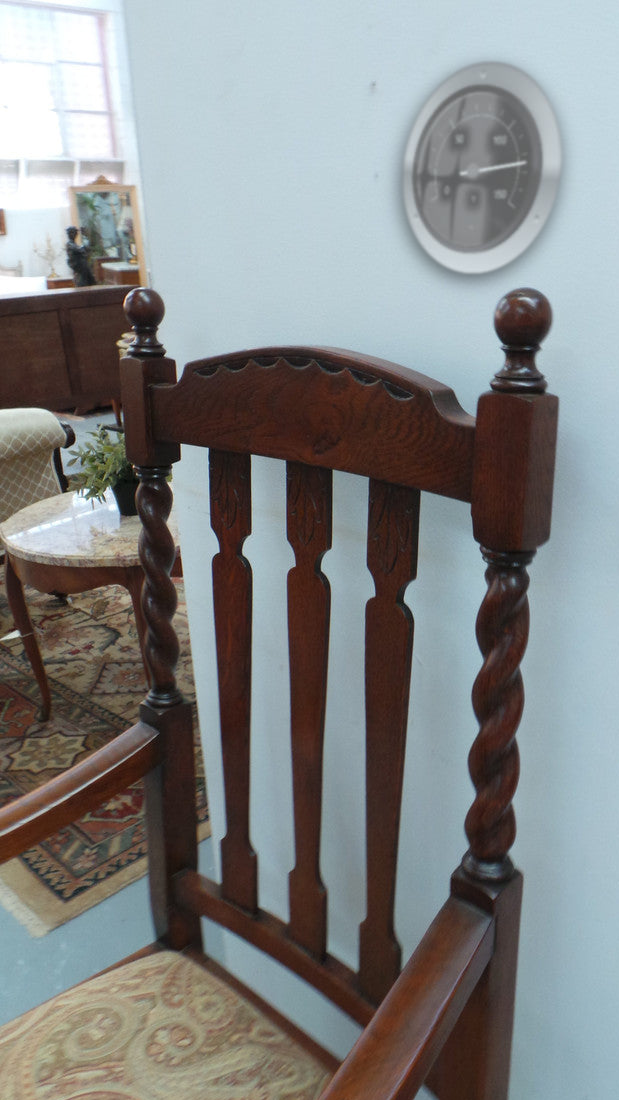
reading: **125** V
